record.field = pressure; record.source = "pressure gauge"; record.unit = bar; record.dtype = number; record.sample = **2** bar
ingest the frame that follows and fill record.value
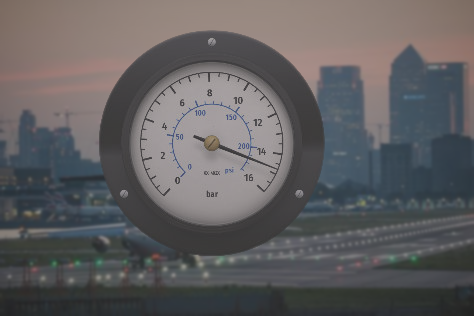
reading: **14.75** bar
